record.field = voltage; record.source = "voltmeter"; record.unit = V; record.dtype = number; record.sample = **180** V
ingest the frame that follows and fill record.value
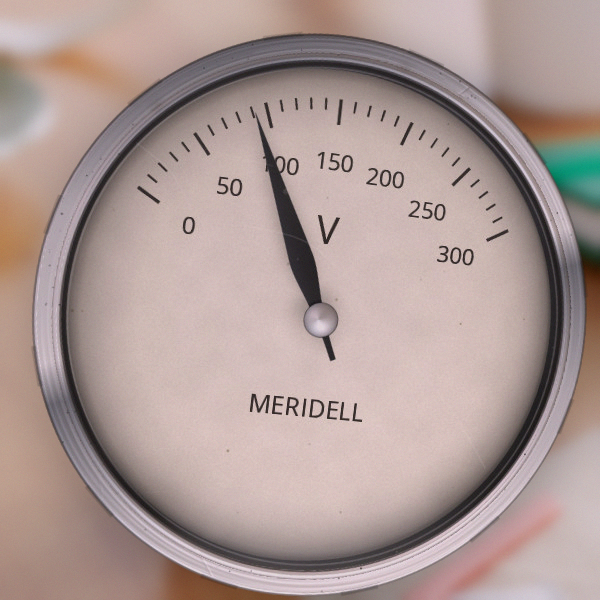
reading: **90** V
